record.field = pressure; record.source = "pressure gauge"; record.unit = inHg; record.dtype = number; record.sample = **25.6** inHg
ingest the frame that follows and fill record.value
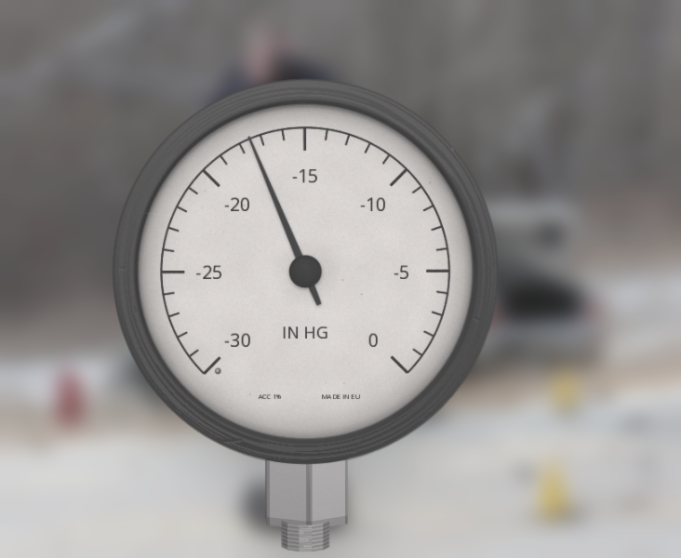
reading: **-17.5** inHg
